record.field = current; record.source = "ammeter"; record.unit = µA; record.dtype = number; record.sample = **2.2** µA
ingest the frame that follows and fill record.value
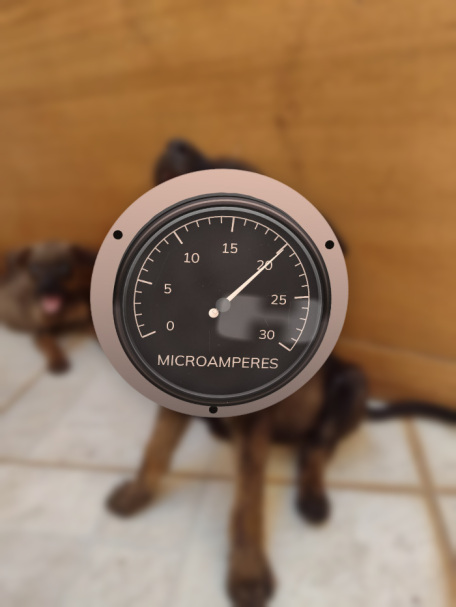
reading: **20** µA
